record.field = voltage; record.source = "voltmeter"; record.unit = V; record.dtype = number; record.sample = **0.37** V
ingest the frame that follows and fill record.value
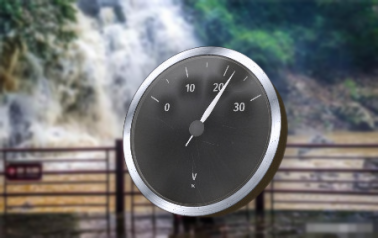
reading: **22.5** V
